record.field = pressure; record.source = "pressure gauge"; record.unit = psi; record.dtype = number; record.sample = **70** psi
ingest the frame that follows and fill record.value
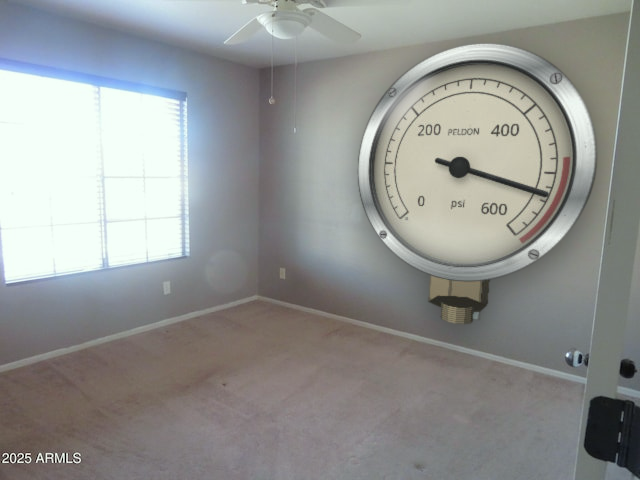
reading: **530** psi
